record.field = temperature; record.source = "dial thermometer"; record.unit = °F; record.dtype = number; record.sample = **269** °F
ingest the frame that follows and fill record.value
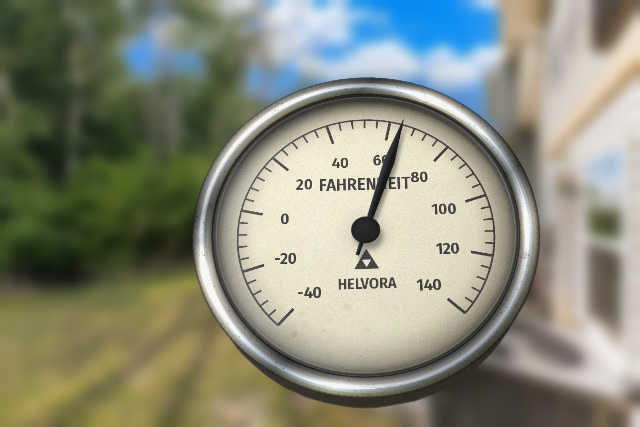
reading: **64** °F
